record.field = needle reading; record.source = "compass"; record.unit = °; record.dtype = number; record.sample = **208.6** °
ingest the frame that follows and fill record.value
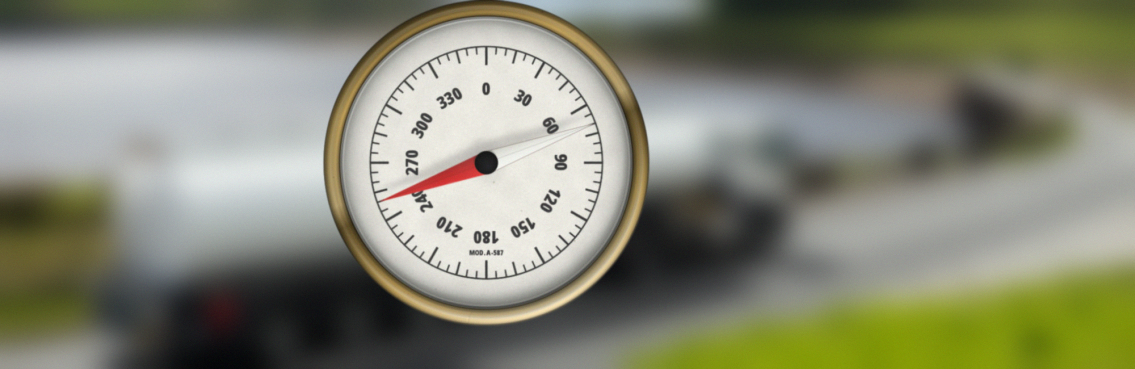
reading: **250** °
